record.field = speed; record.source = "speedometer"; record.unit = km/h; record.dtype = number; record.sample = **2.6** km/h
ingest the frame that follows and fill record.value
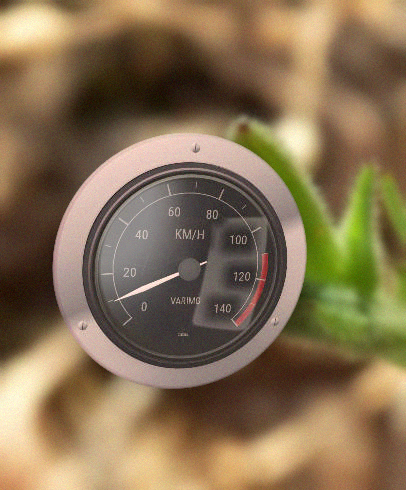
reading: **10** km/h
